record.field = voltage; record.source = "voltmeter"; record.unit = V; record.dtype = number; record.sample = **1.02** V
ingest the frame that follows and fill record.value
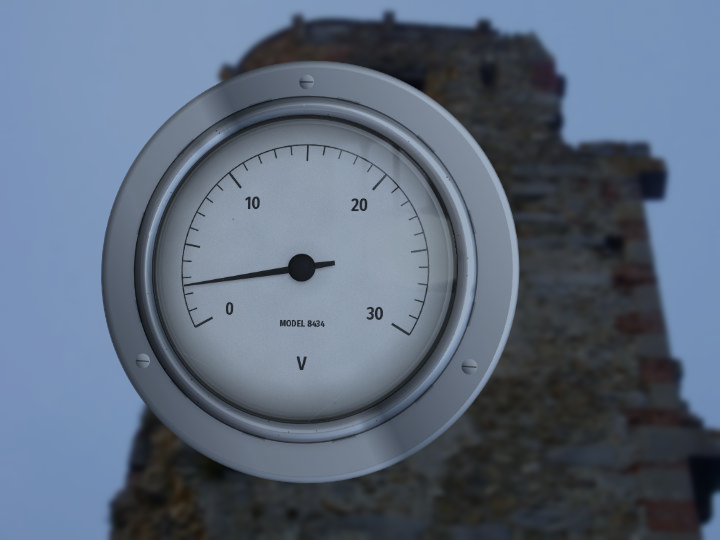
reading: **2.5** V
